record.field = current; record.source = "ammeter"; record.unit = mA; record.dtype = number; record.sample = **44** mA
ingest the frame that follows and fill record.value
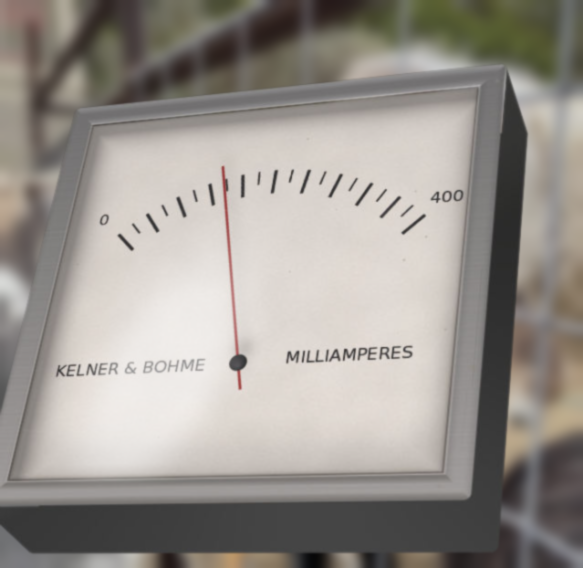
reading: **140** mA
